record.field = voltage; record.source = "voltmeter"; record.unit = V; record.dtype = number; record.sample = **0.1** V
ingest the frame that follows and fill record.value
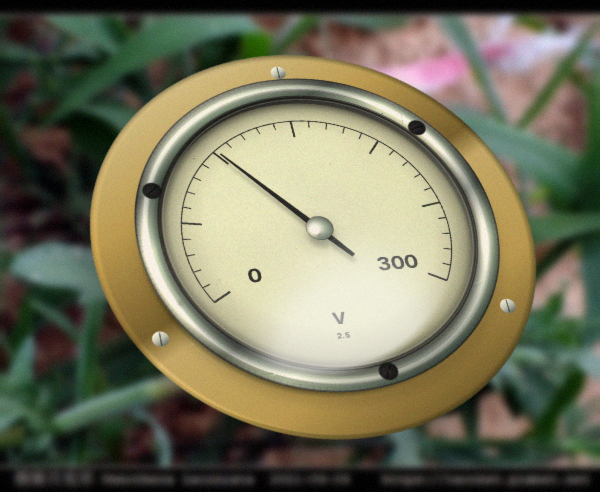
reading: **100** V
